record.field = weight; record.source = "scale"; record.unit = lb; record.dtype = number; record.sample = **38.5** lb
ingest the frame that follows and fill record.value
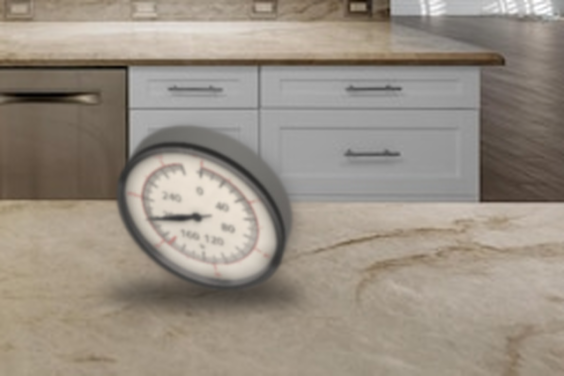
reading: **200** lb
